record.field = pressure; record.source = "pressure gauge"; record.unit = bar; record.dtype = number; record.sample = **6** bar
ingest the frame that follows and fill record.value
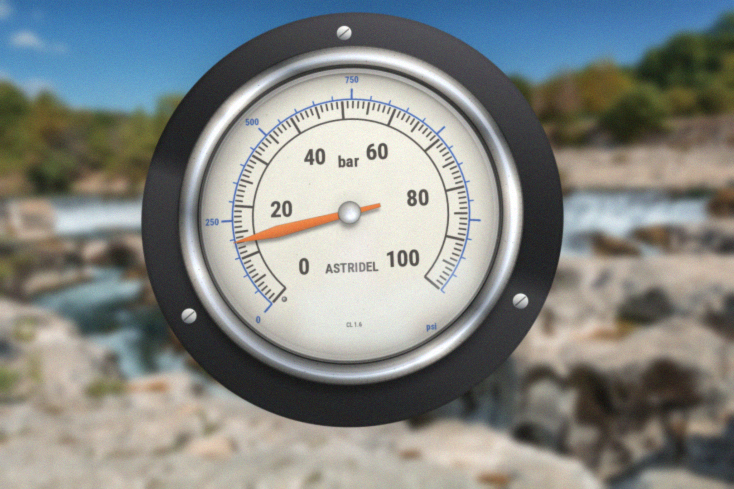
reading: **13** bar
